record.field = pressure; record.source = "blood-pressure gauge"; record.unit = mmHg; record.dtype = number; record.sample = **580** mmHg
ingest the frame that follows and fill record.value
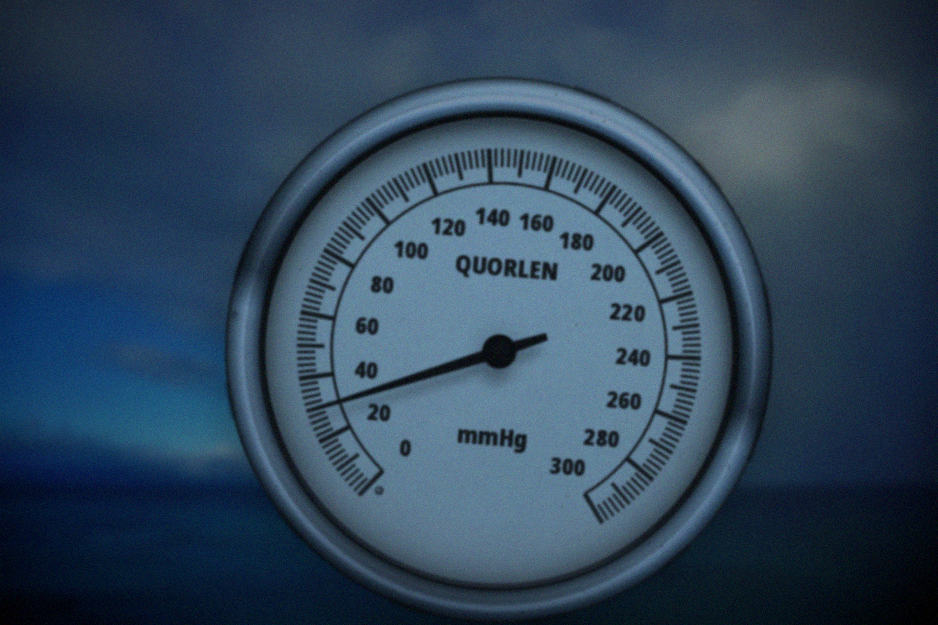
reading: **30** mmHg
